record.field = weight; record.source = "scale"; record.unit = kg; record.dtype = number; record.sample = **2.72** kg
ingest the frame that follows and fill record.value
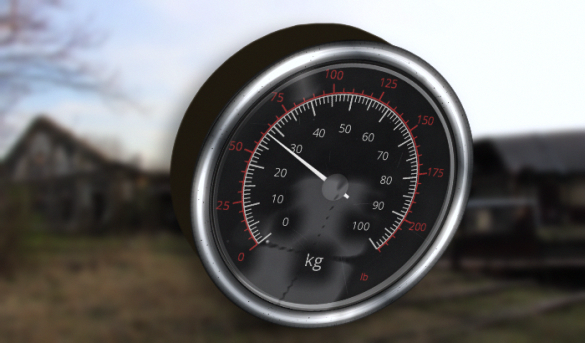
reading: **28** kg
